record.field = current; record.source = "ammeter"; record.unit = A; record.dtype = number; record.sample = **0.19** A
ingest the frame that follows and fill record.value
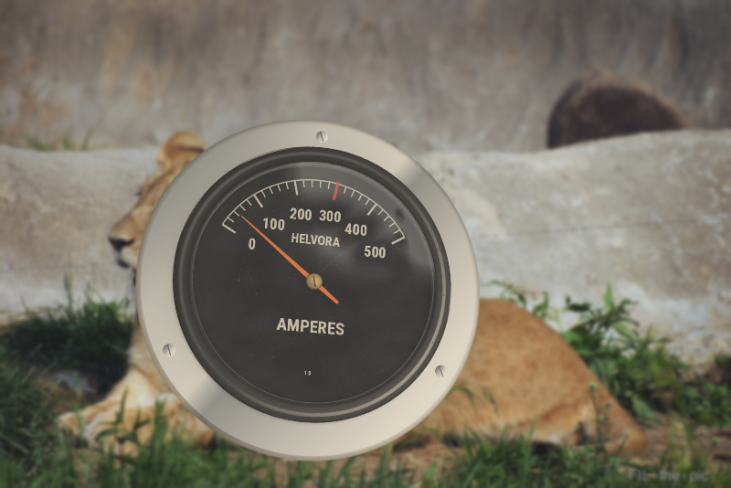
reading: **40** A
